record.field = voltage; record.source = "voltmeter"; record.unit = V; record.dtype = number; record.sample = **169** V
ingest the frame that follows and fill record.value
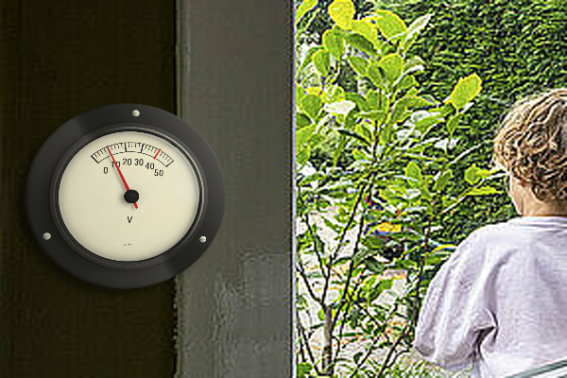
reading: **10** V
